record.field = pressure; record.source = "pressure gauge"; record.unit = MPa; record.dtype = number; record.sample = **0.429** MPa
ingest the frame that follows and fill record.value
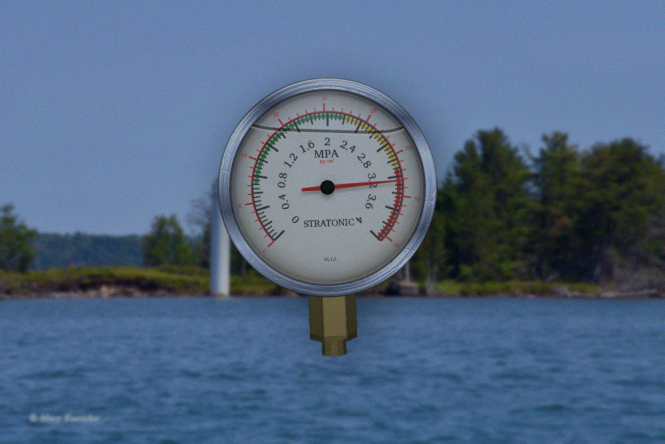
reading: **3.25** MPa
